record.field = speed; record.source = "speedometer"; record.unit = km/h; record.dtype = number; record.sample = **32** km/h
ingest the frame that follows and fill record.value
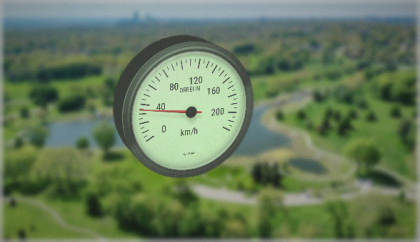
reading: **35** km/h
